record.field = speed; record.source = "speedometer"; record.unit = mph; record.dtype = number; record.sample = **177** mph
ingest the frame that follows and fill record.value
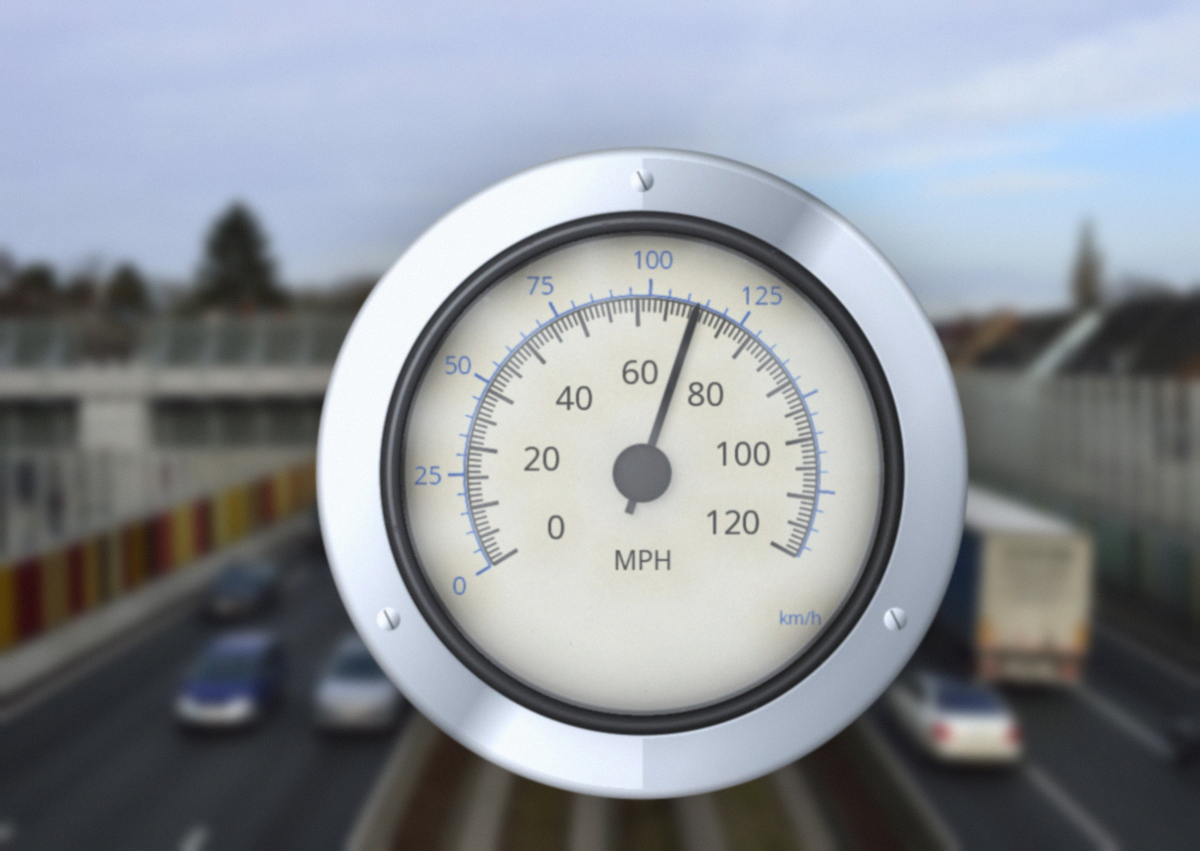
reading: **70** mph
